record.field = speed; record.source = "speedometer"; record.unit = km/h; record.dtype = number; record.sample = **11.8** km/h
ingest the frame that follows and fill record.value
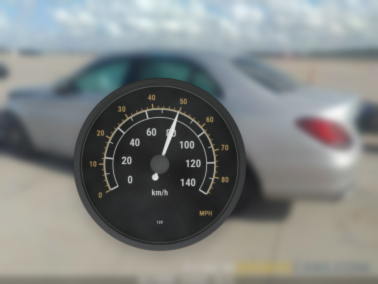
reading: **80** km/h
